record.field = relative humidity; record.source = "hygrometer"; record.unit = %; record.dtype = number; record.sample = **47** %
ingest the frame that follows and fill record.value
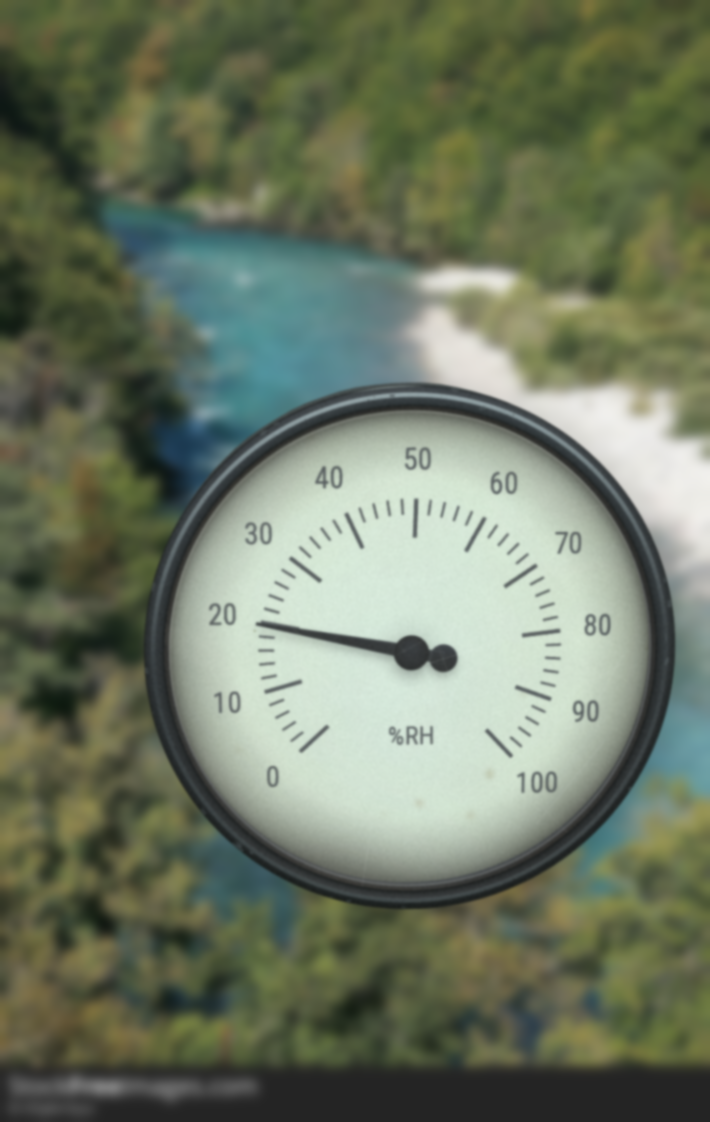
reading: **20** %
